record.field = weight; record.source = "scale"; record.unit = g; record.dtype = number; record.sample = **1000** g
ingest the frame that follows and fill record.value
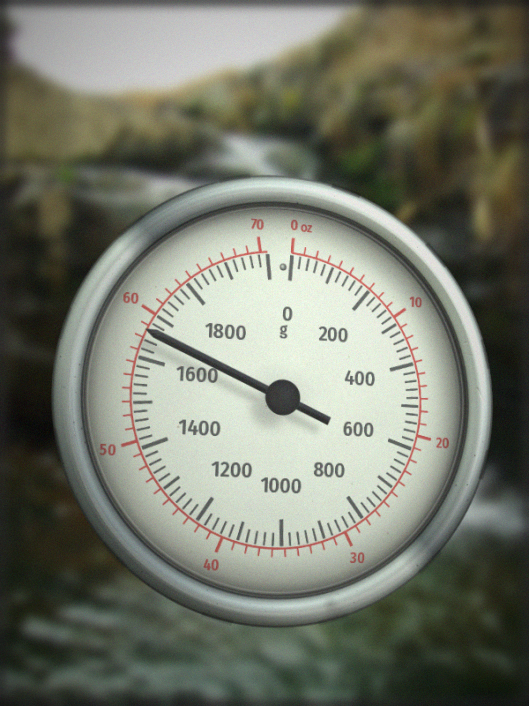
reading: **1660** g
